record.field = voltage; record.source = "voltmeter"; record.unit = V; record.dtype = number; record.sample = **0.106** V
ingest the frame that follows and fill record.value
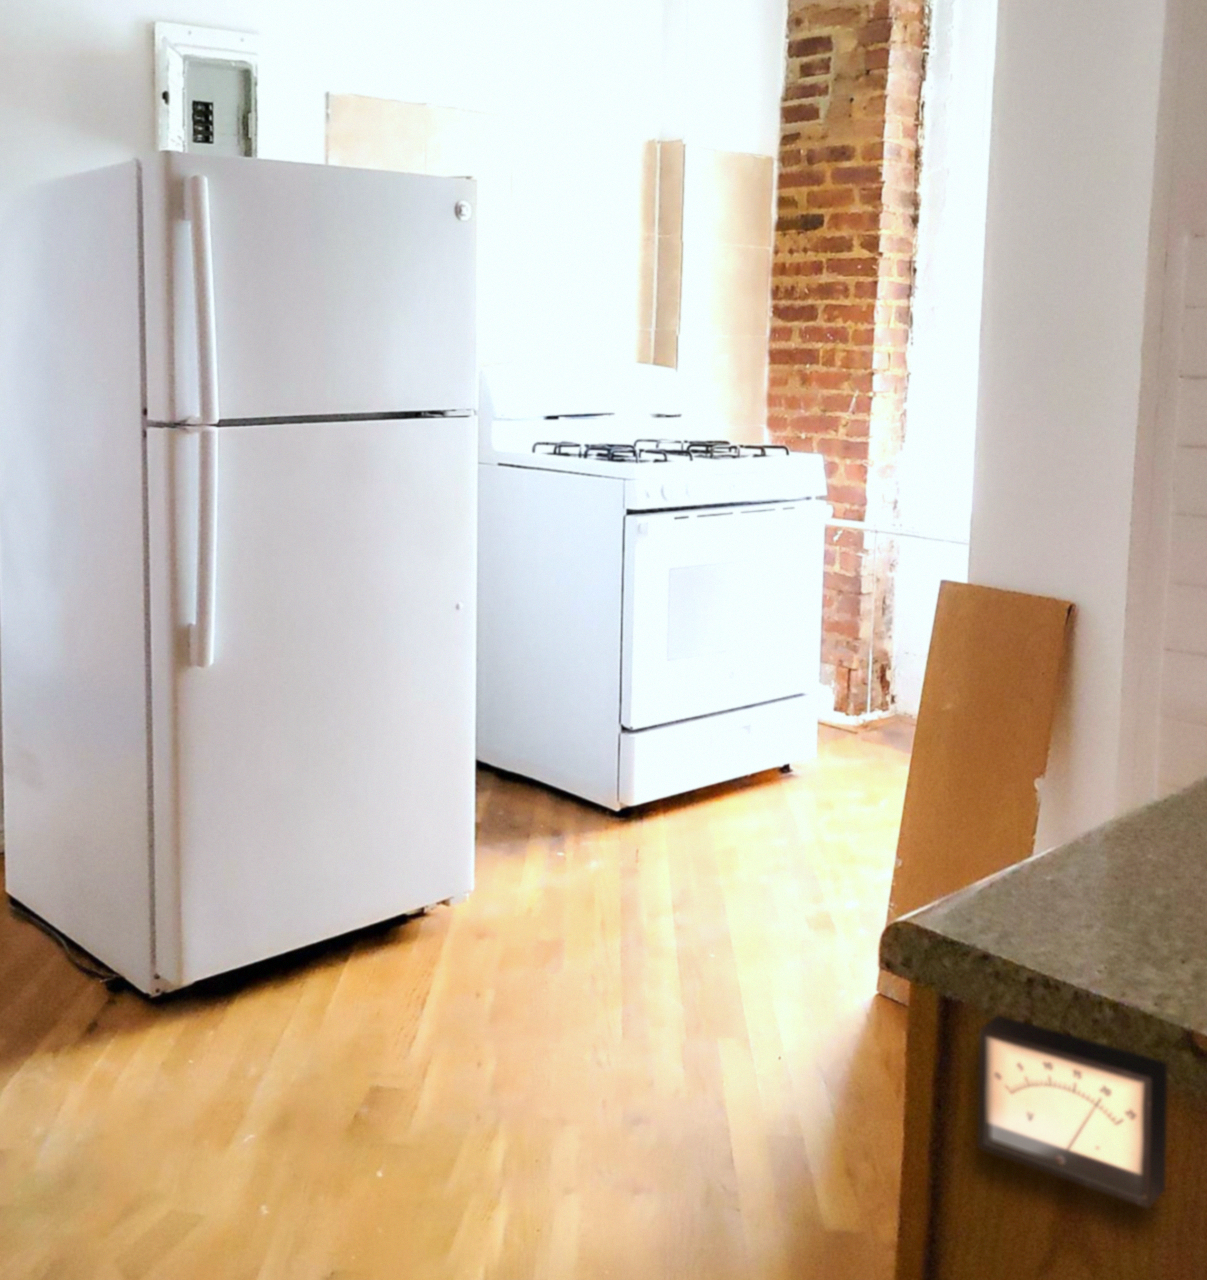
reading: **20** V
